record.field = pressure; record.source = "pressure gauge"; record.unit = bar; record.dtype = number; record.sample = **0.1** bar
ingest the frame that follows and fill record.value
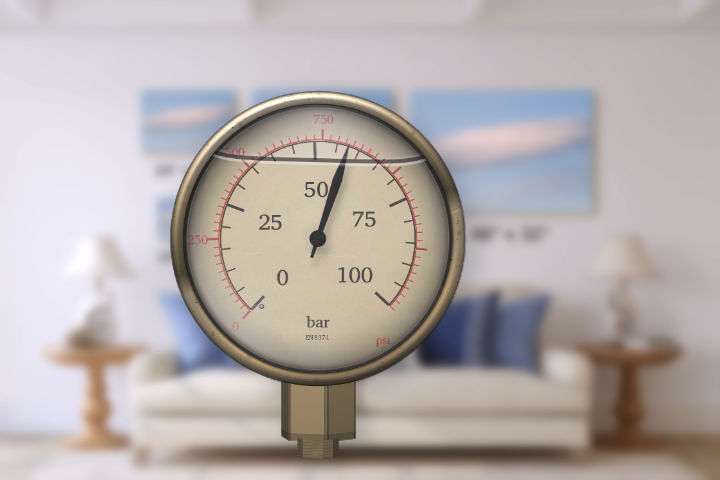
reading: **57.5** bar
